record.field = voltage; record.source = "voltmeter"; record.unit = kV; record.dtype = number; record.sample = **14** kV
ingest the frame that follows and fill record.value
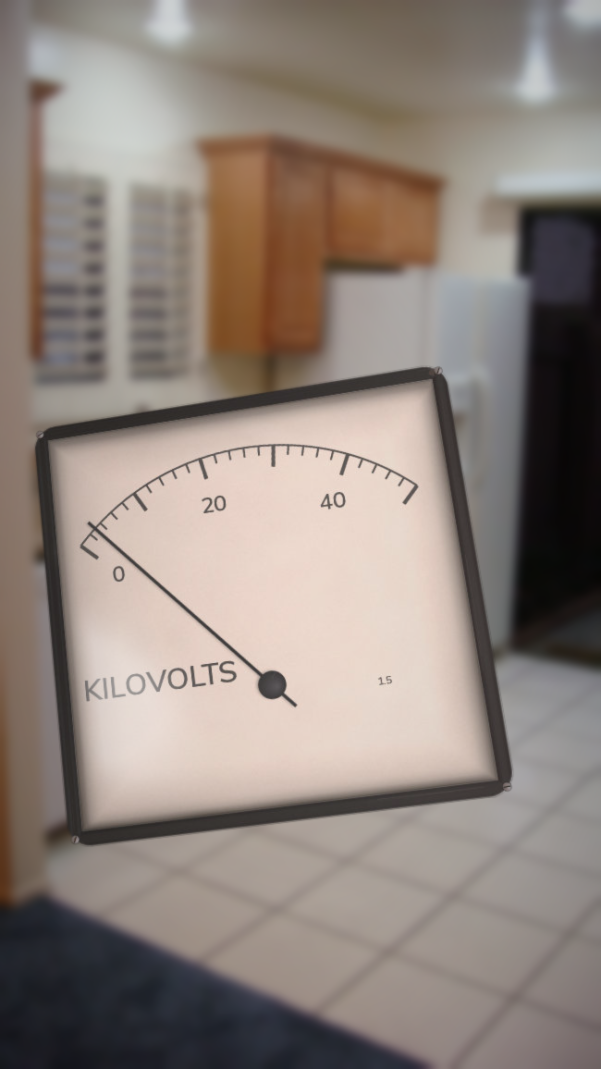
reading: **3** kV
